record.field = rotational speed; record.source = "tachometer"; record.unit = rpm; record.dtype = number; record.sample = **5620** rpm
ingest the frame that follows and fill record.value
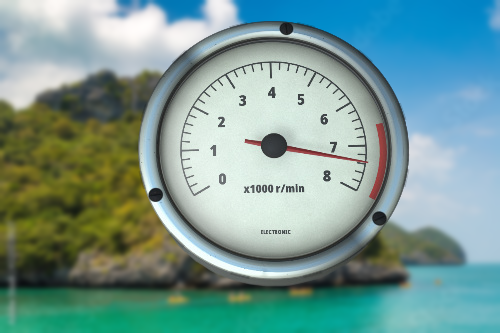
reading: **7400** rpm
